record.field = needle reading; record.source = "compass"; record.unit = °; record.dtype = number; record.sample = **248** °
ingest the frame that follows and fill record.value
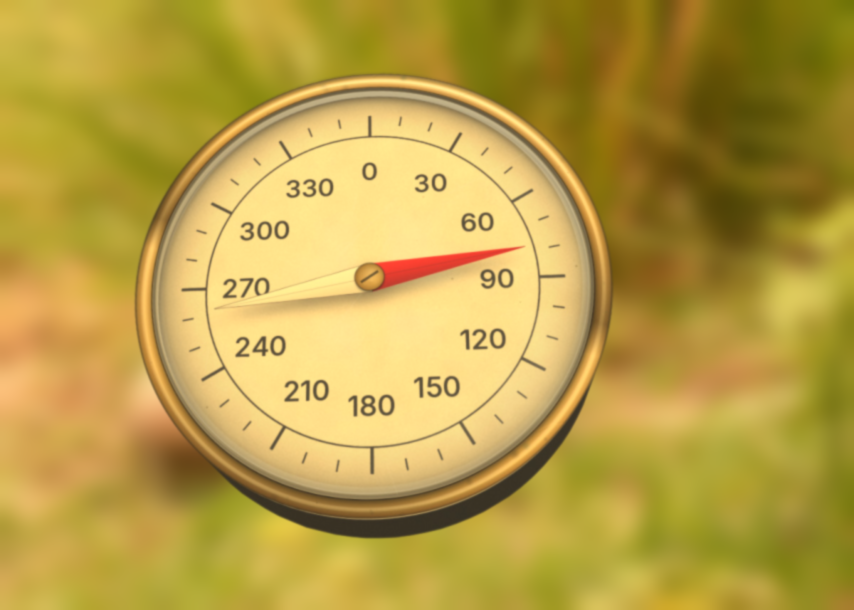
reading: **80** °
